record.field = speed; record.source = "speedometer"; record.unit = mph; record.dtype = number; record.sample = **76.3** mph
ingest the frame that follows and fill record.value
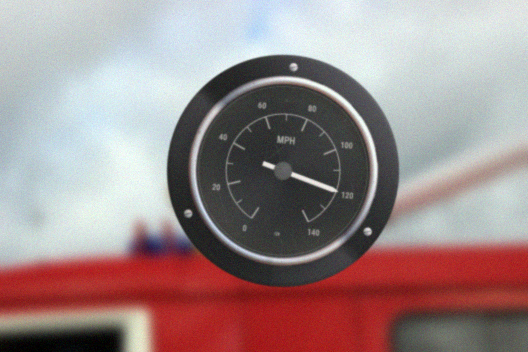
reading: **120** mph
